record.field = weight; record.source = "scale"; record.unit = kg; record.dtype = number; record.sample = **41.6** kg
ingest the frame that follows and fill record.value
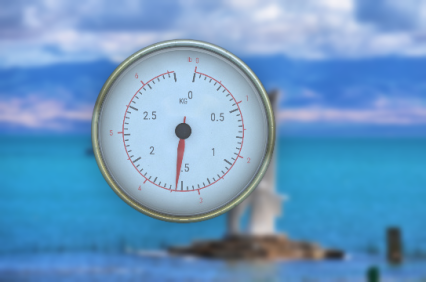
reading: **1.55** kg
